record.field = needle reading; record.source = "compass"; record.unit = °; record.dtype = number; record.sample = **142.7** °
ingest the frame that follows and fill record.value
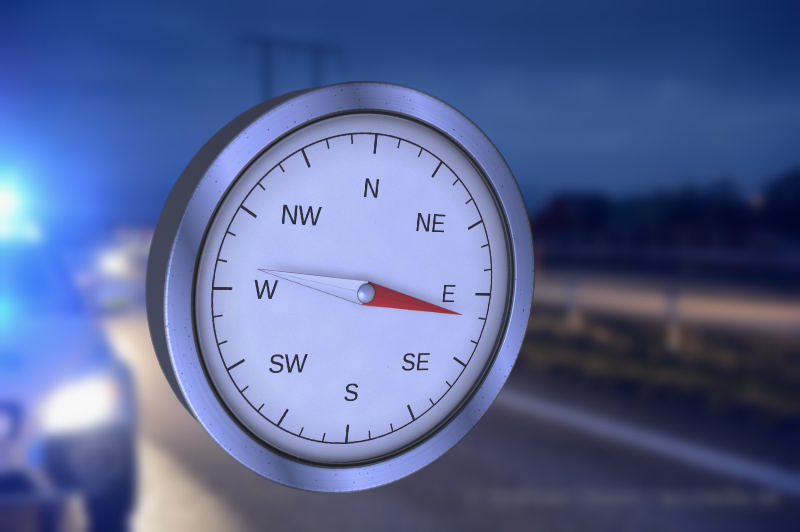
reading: **100** °
